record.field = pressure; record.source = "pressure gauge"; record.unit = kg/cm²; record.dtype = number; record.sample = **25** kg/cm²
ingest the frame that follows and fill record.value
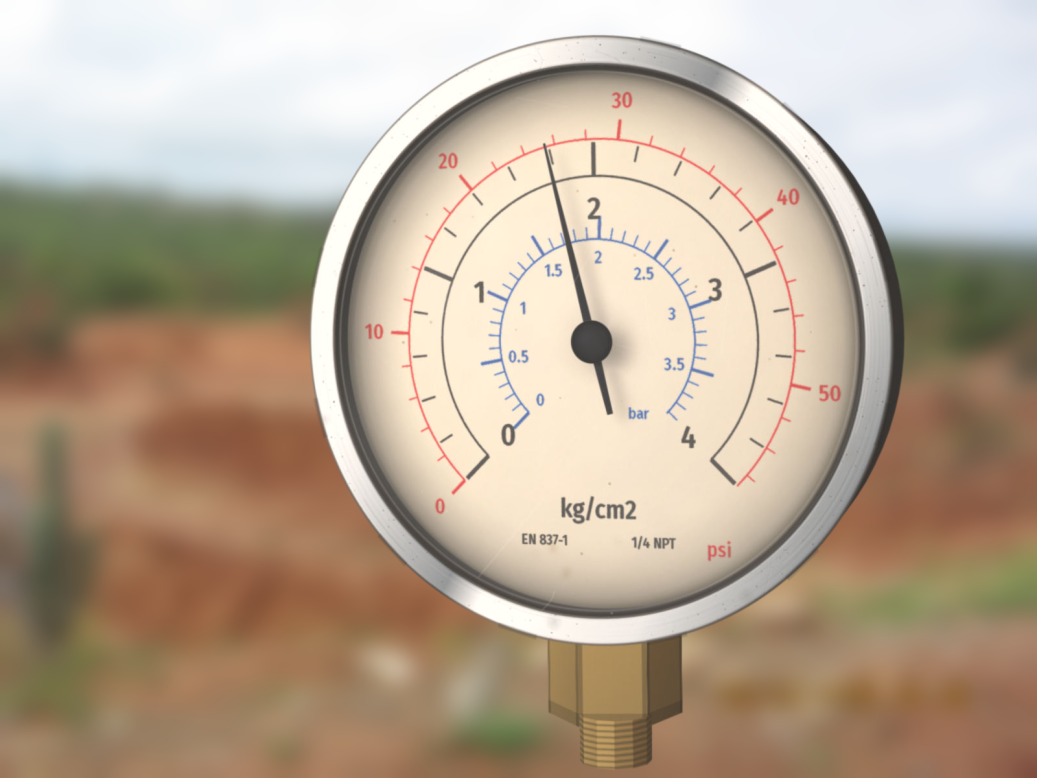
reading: **1.8** kg/cm²
